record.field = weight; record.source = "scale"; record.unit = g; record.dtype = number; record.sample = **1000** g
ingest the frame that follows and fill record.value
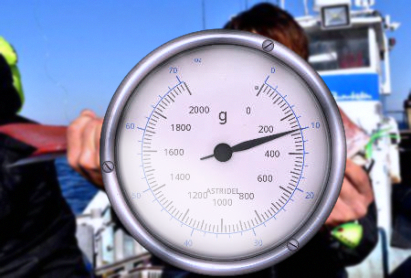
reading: **280** g
